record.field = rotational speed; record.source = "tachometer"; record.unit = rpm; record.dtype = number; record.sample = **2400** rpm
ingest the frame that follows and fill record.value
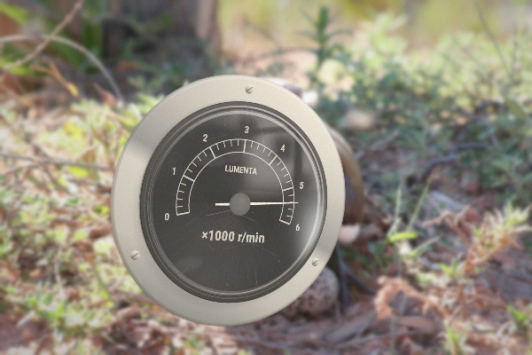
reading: **5400** rpm
